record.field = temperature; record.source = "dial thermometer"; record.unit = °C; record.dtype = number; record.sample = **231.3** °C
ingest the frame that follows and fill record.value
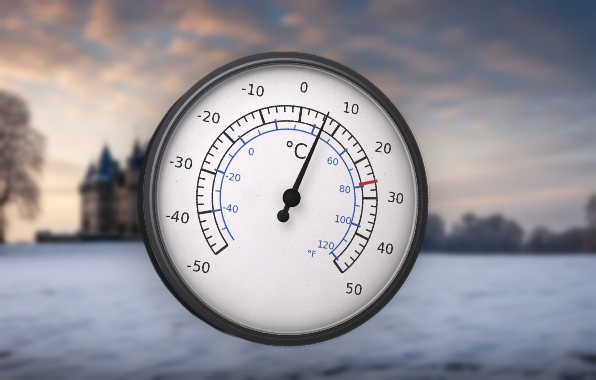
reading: **6** °C
